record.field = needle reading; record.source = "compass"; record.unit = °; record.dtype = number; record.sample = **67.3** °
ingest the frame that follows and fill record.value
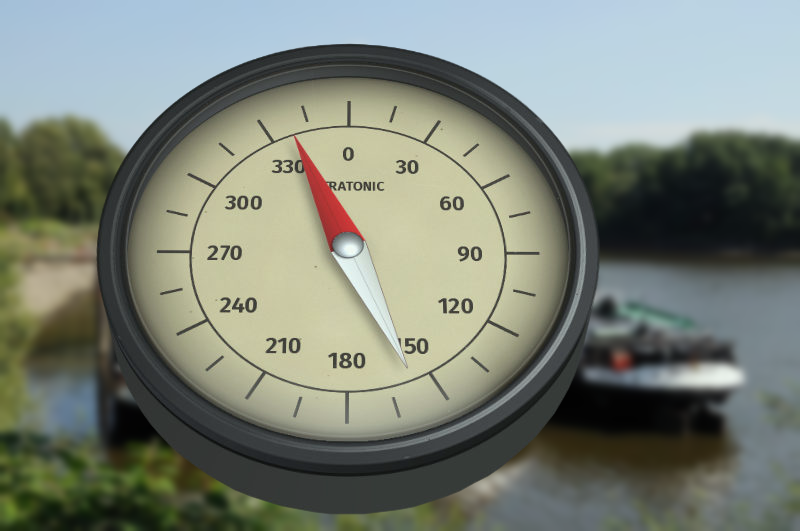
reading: **337.5** °
